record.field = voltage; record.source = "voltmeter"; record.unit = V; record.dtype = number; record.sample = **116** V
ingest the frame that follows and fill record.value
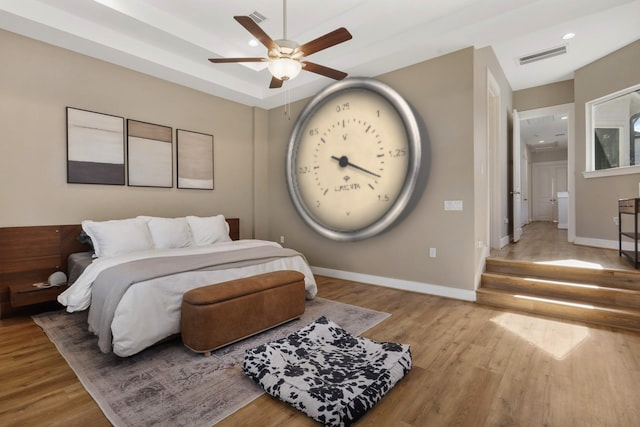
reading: **1.4** V
